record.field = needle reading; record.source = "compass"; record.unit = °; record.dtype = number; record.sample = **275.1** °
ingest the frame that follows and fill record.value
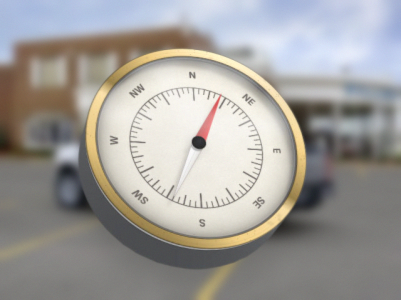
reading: **25** °
